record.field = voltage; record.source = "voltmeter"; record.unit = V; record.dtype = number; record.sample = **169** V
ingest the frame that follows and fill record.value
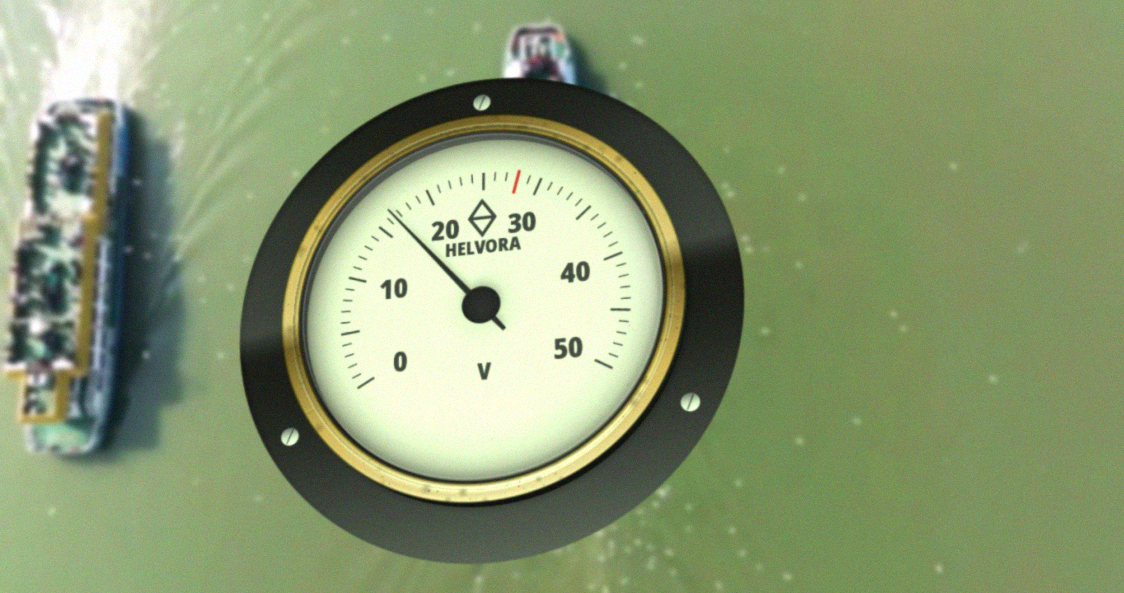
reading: **16.5** V
